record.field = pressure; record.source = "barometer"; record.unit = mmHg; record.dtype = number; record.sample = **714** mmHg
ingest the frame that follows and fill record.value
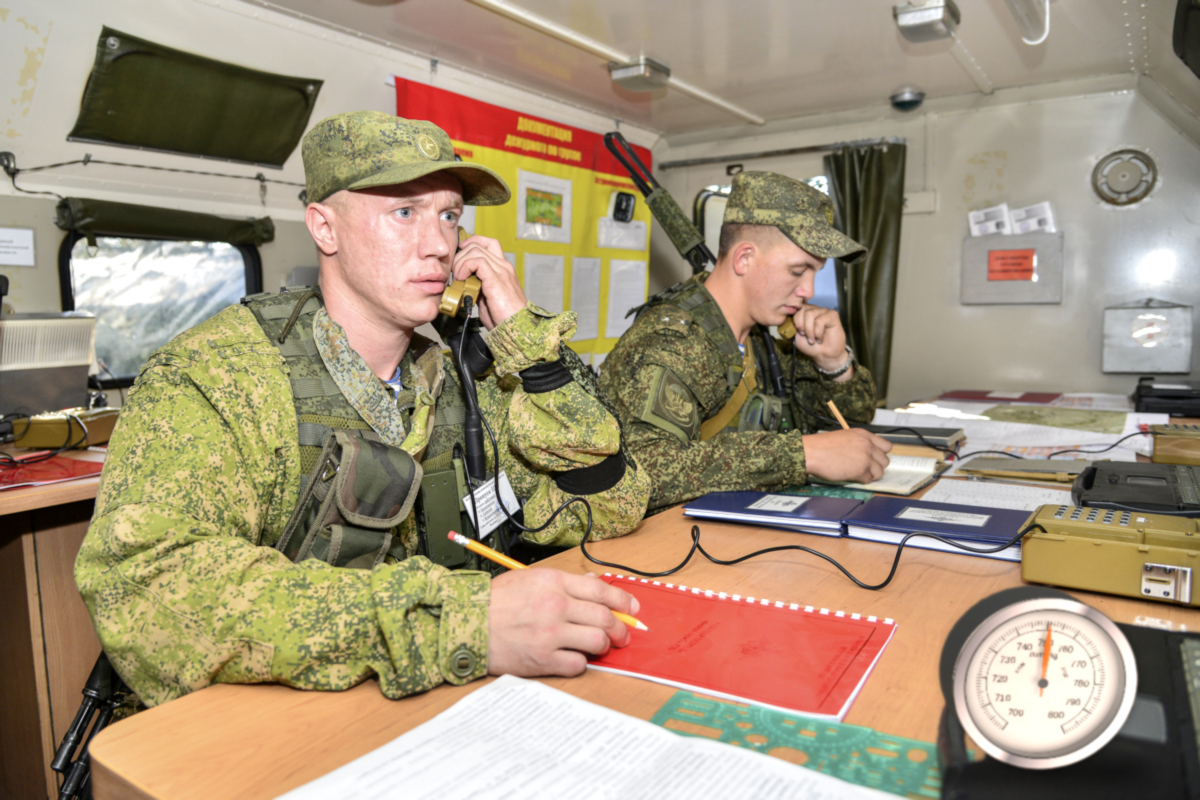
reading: **750** mmHg
